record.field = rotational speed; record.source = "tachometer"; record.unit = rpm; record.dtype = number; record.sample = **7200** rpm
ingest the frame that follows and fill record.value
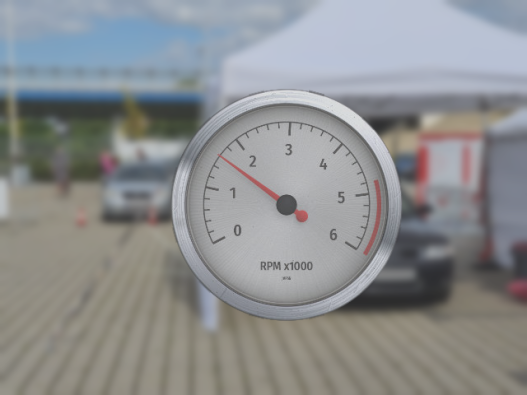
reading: **1600** rpm
